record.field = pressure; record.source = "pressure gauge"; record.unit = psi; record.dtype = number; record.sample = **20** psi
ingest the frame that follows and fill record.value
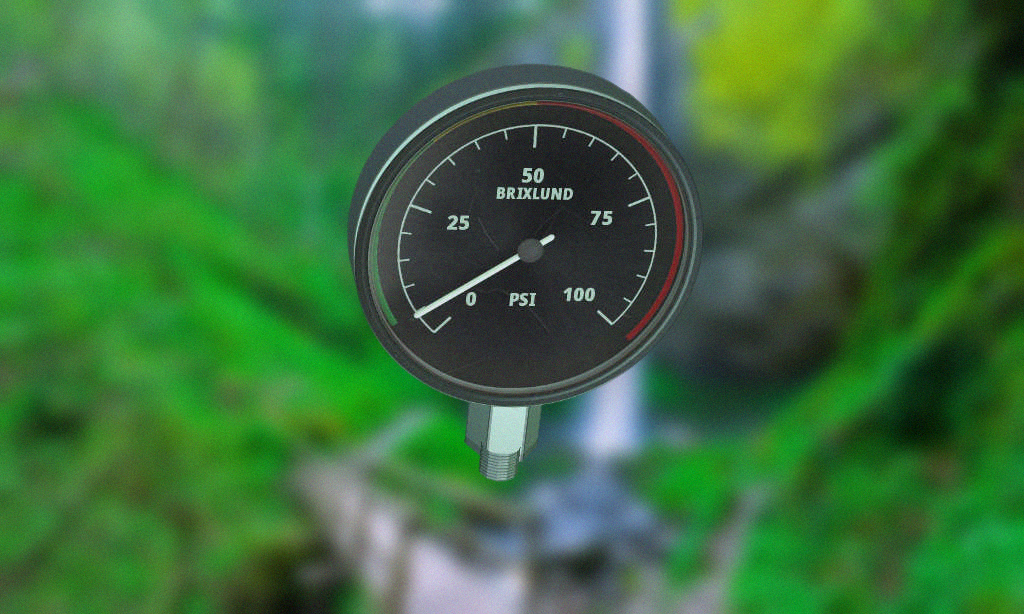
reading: **5** psi
